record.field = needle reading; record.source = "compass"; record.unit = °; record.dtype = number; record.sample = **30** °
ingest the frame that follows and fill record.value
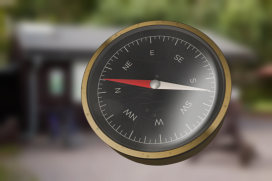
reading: **15** °
